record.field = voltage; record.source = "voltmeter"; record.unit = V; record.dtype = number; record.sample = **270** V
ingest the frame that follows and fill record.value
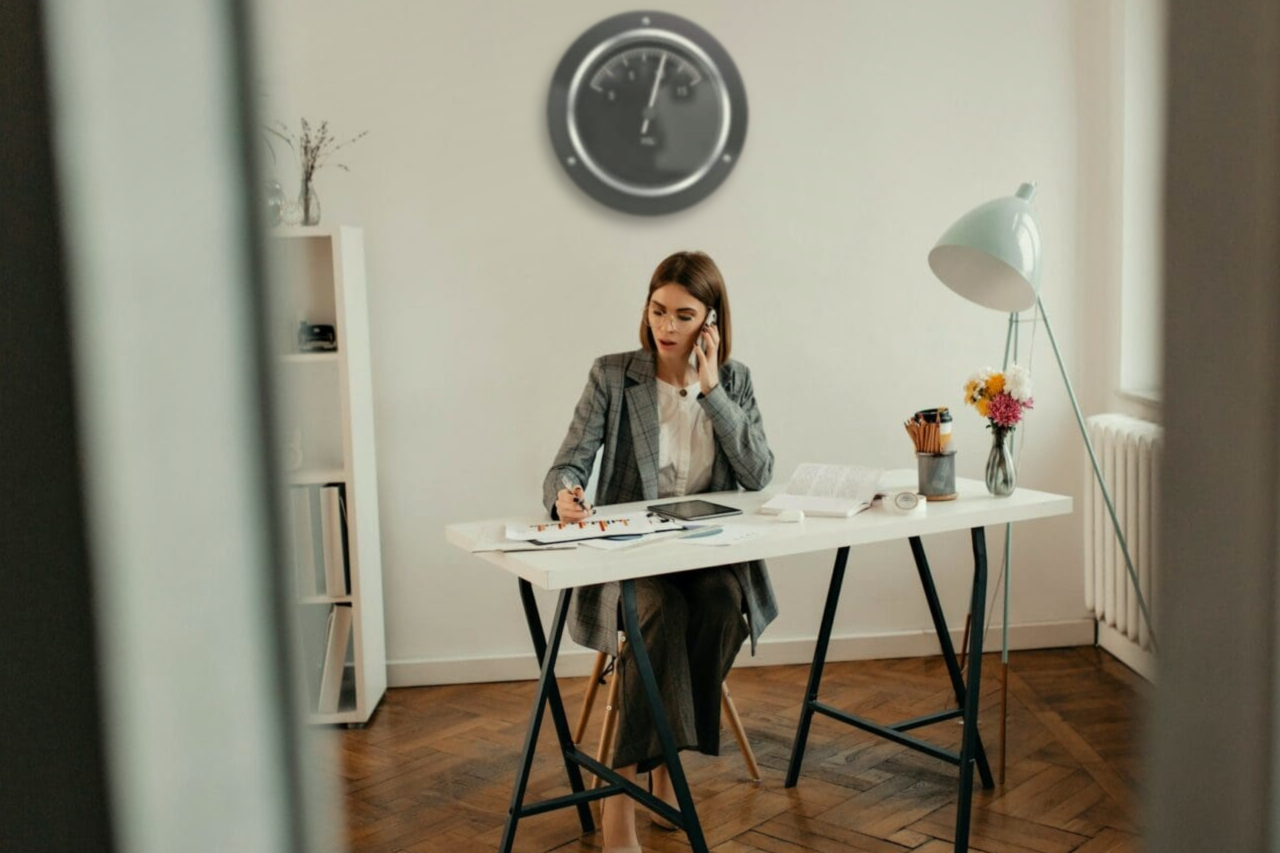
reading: **10** V
